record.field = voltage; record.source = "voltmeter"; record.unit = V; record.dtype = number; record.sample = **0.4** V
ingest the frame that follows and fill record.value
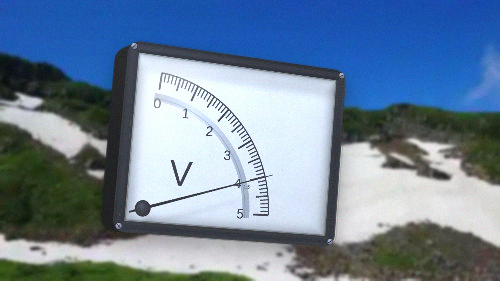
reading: **4** V
